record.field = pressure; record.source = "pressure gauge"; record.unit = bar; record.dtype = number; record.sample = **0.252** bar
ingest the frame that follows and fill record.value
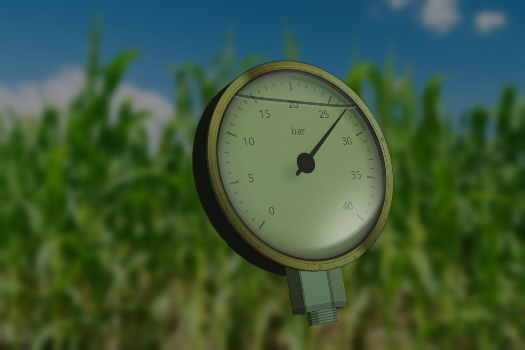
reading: **27** bar
